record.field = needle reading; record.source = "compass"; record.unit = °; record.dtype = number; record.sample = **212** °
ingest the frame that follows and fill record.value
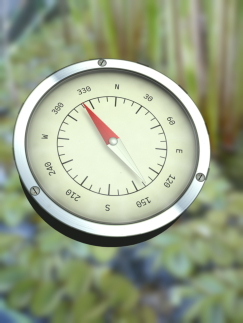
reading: **320** °
